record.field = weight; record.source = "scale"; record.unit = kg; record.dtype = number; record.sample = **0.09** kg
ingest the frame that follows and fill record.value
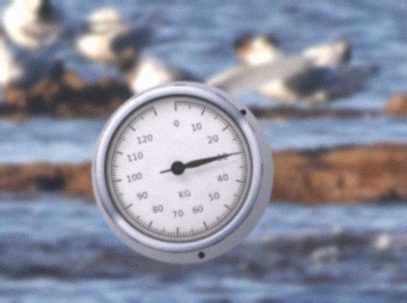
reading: **30** kg
